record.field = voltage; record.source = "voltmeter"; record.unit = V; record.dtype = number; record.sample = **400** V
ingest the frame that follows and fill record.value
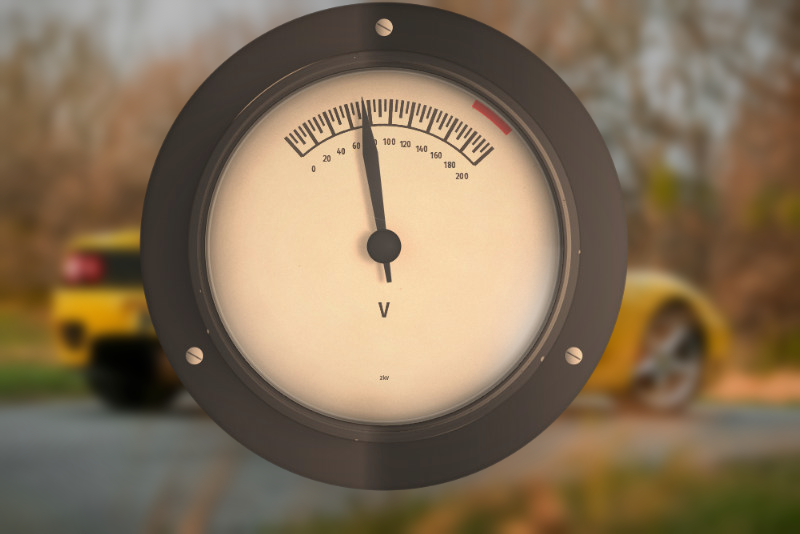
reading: **75** V
